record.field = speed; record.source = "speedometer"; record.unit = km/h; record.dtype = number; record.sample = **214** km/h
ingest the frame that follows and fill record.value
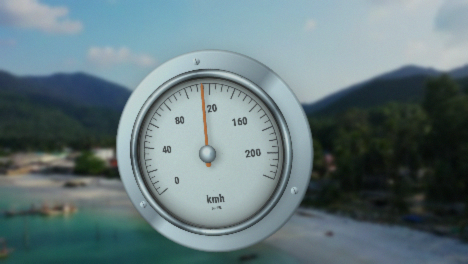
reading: **115** km/h
